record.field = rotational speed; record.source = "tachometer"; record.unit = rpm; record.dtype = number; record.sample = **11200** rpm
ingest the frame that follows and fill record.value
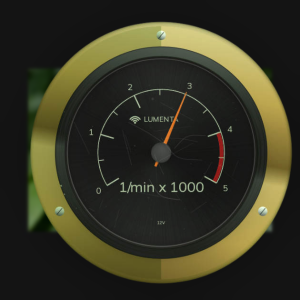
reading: **3000** rpm
